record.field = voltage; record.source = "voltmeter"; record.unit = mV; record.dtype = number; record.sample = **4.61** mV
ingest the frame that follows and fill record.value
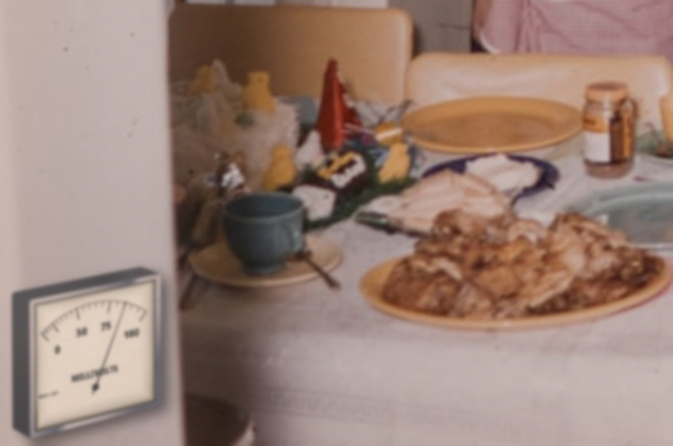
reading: **85** mV
